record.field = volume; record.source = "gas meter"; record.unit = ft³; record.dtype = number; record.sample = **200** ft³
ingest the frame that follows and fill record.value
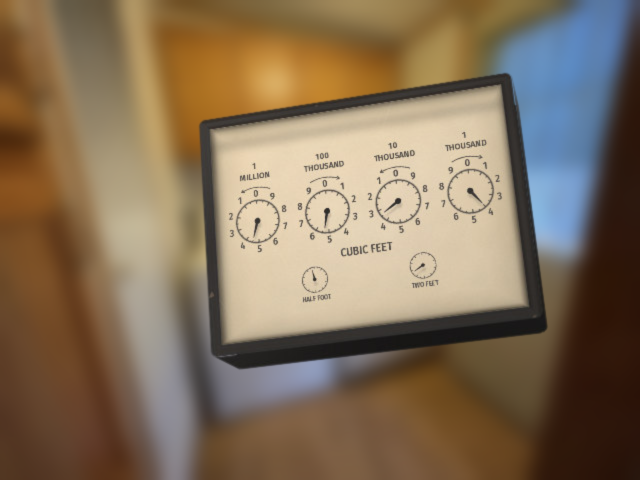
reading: **453400** ft³
